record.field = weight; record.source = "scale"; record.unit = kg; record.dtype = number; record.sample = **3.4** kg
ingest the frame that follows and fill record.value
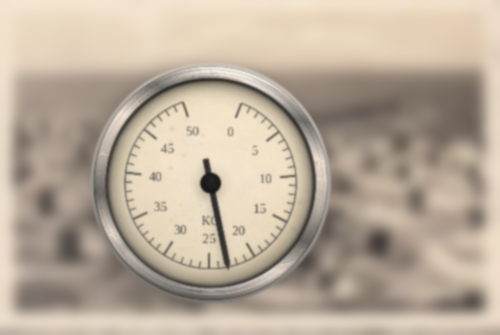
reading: **23** kg
